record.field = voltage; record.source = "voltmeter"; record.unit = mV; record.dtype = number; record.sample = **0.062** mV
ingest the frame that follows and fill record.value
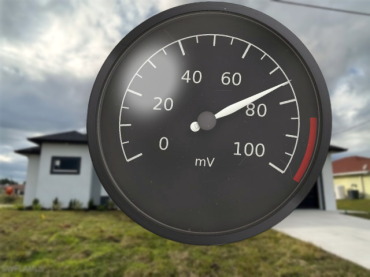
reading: **75** mV
